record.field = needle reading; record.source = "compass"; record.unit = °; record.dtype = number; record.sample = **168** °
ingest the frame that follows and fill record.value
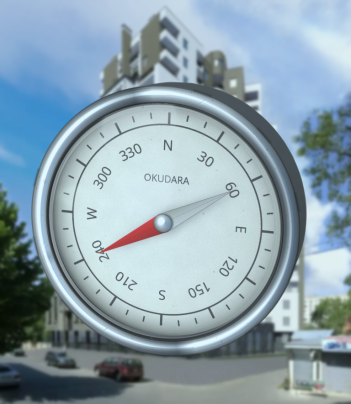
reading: **240** °
